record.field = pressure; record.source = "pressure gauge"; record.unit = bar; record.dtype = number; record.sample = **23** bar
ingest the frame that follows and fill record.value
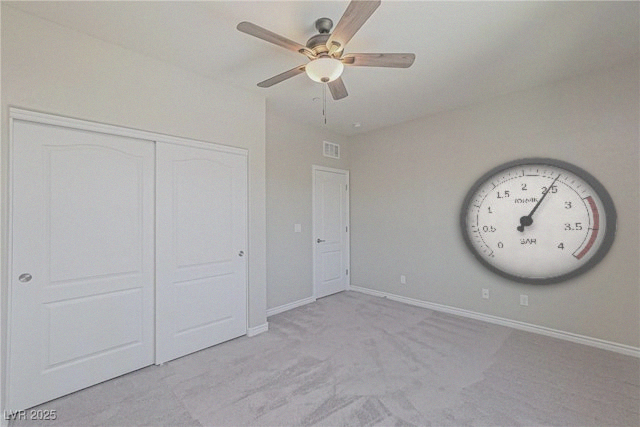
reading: **2.5** bar
